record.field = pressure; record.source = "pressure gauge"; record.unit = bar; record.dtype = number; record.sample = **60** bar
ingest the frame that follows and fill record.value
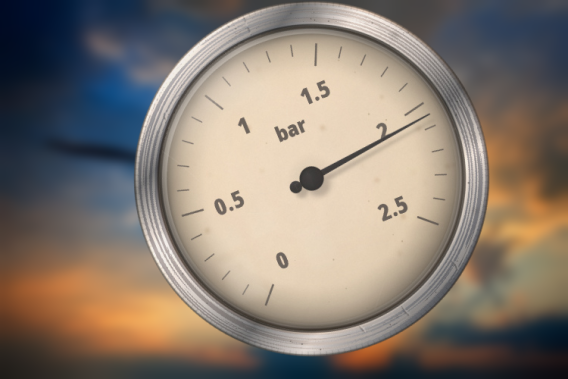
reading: **2.05** bar
